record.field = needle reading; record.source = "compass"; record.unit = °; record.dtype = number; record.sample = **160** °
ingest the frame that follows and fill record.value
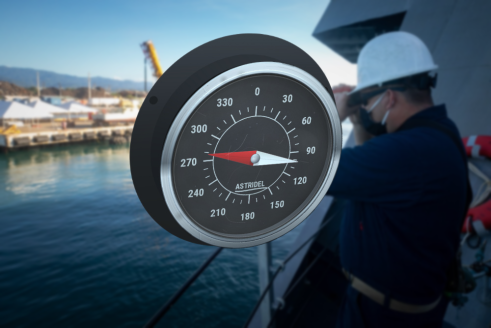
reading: **280** °
